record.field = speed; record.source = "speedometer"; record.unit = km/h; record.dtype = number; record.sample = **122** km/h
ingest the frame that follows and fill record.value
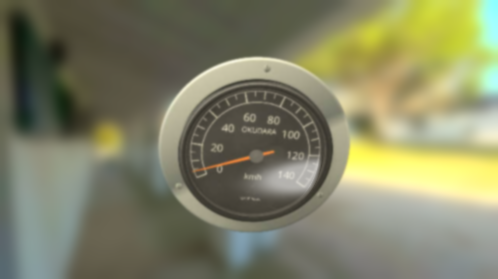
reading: **5** km/h
